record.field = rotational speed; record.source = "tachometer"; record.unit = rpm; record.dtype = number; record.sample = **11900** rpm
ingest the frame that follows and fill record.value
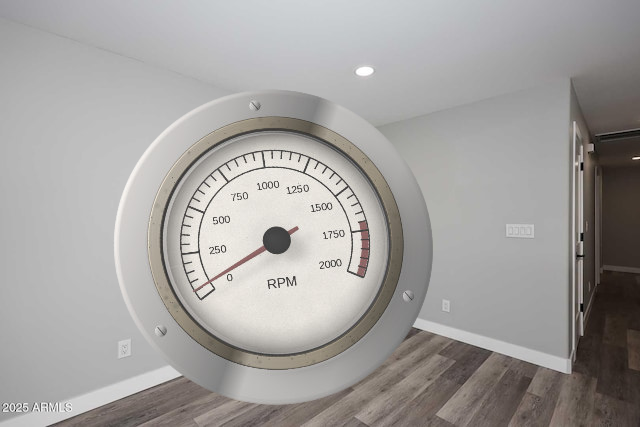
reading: **50** rpm
